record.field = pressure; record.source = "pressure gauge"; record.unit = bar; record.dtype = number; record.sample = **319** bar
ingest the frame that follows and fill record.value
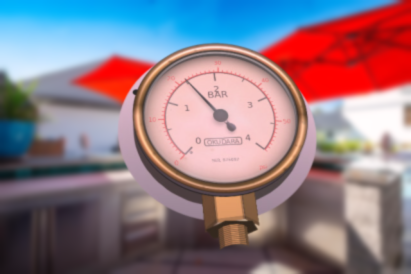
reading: **1.5** bar
